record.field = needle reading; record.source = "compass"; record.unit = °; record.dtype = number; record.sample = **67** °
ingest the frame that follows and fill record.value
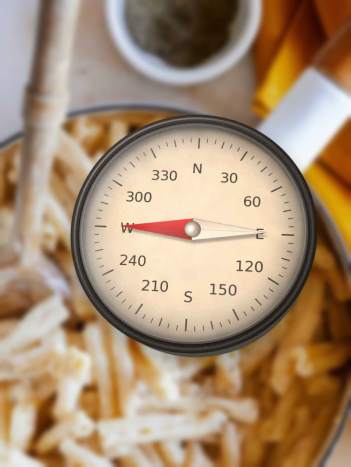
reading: **270** °
